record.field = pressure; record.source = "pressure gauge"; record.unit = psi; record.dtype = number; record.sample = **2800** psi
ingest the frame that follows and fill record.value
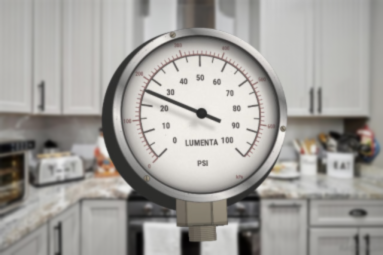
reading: **25** psi
